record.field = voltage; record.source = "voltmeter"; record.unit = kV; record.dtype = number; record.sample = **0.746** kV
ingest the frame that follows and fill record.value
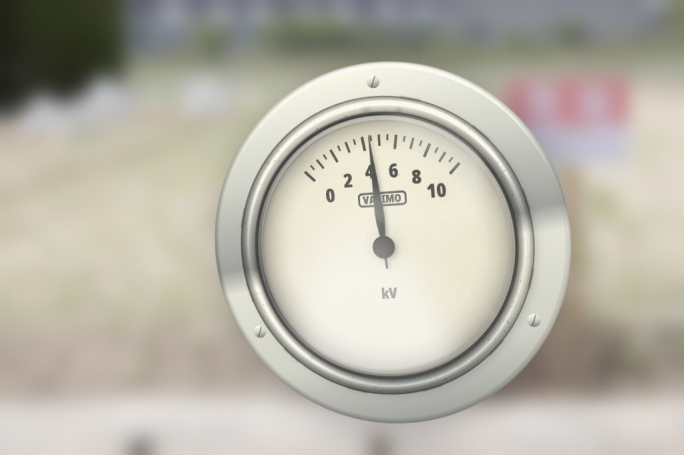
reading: **4.5** kV
